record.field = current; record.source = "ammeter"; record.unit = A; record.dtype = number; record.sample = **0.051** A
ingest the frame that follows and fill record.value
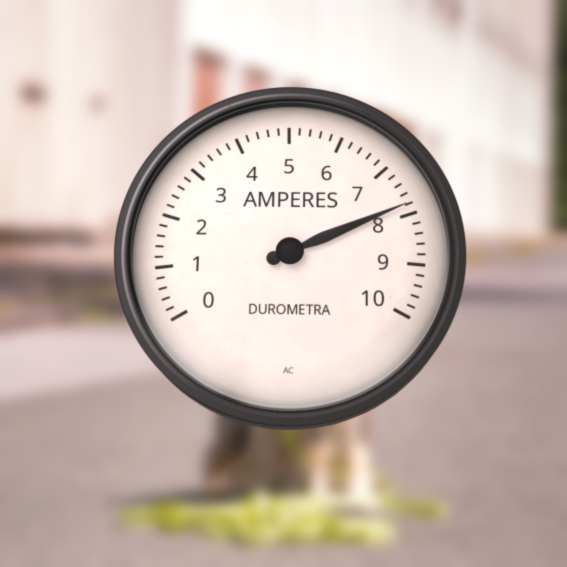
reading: **7.8** A
